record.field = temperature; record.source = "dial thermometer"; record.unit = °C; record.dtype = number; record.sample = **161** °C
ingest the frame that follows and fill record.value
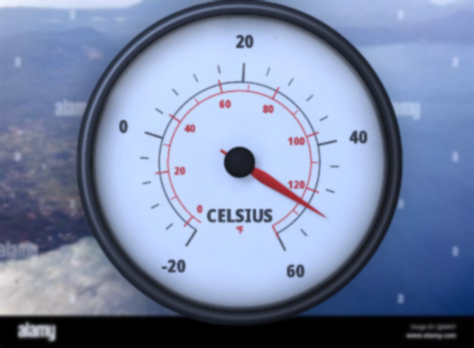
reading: **52** °C
